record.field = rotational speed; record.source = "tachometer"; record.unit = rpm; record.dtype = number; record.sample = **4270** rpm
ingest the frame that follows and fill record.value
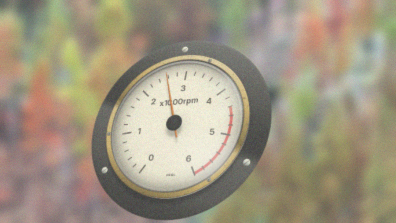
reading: **2600** rpm
